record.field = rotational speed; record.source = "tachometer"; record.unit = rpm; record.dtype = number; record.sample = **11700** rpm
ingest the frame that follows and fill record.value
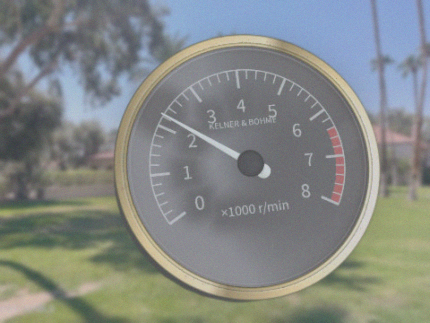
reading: **2200** rpm
